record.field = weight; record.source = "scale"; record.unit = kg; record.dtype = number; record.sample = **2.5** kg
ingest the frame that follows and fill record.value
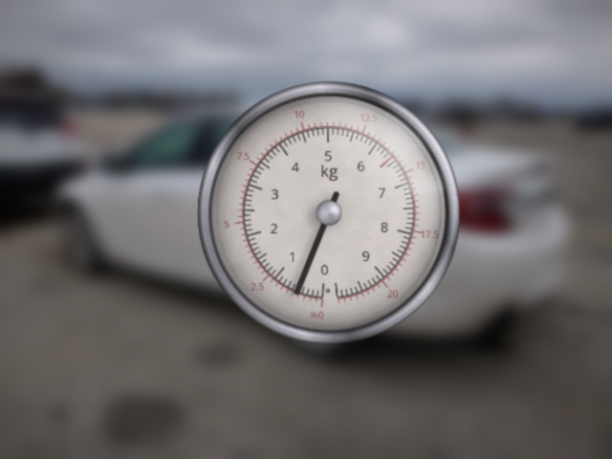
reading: **0.5** kg
